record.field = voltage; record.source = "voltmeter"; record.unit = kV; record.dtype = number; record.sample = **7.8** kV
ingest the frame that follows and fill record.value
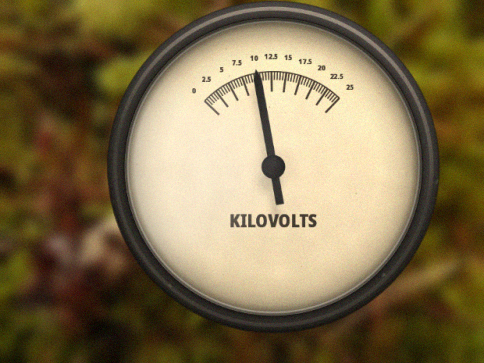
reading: **10** kV
